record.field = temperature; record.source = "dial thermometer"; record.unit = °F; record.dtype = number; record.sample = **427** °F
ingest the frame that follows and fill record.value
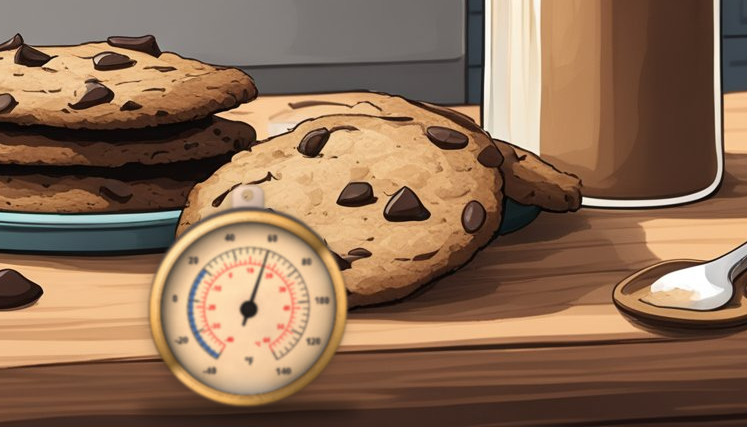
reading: **60** °F
